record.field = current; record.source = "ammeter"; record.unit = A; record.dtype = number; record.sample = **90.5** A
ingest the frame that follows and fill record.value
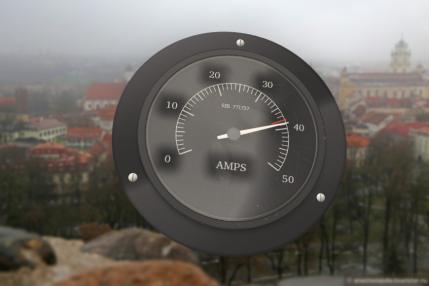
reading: **39** A
